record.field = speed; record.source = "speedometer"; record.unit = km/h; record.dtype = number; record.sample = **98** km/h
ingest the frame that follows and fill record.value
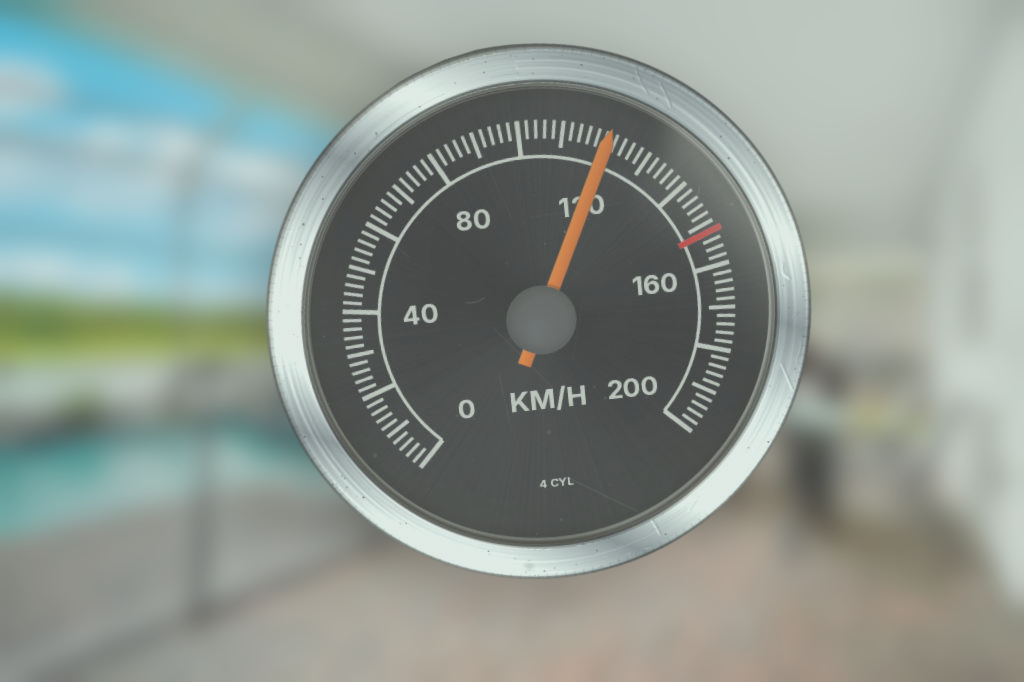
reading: **120** km/h
